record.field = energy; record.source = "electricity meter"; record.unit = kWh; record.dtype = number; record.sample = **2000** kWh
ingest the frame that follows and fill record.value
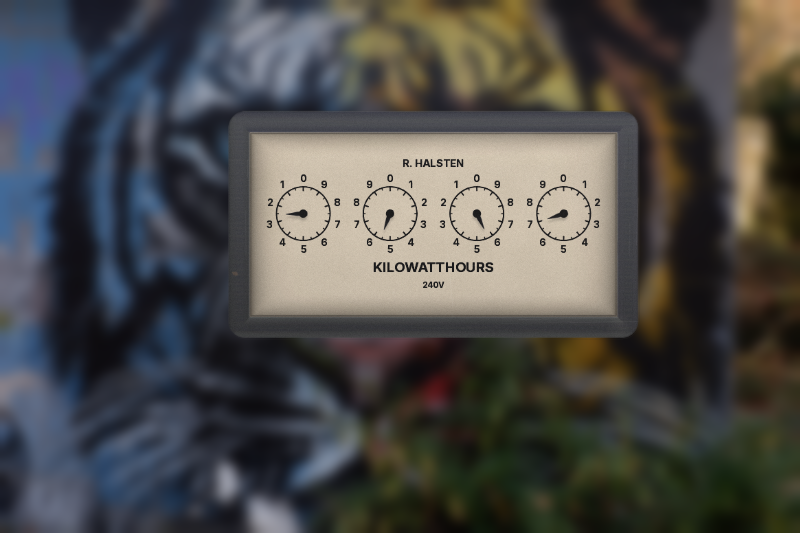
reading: **2557** kWh
